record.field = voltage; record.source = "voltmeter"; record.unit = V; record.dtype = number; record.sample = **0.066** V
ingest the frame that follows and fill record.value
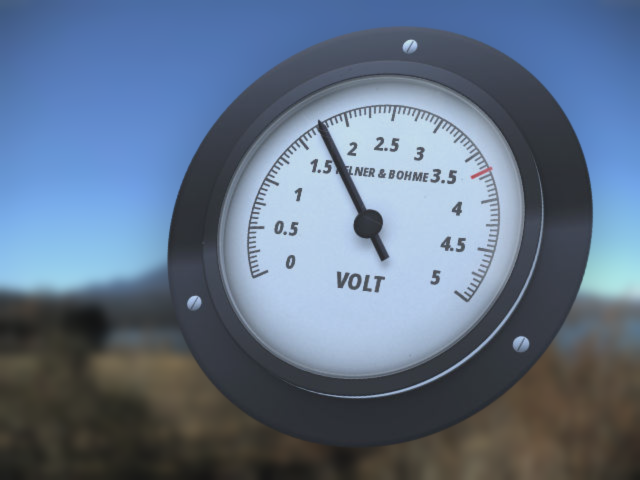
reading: **1.75** V
